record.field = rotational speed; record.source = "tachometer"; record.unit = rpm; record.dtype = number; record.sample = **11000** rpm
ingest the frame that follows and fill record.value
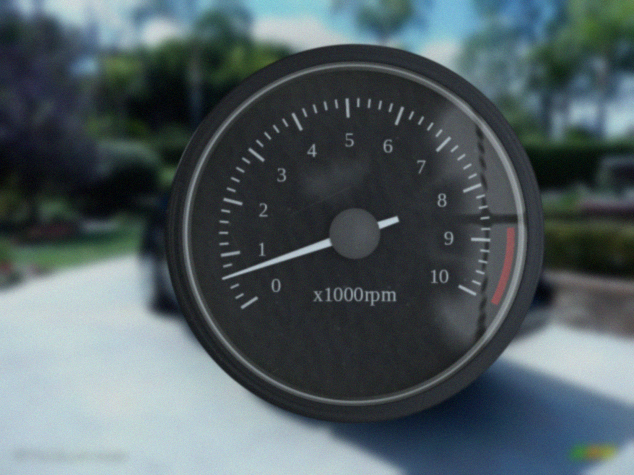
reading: **600** rpm
